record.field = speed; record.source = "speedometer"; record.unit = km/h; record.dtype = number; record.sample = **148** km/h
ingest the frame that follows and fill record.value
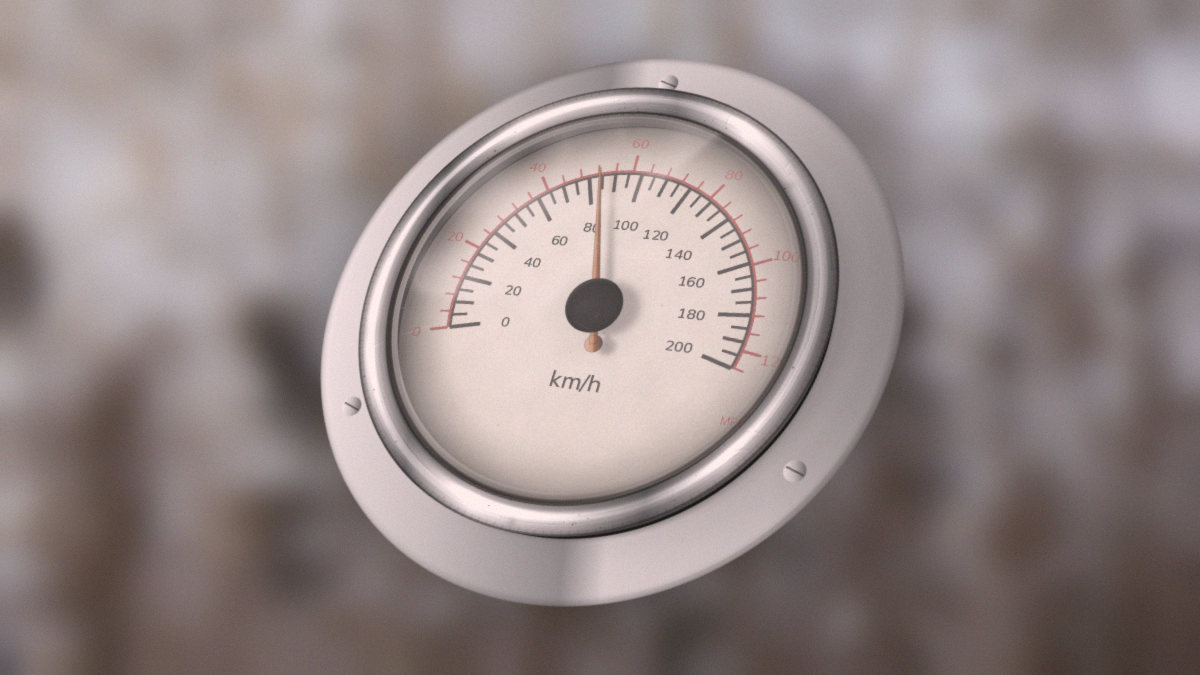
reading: **85** km/h
